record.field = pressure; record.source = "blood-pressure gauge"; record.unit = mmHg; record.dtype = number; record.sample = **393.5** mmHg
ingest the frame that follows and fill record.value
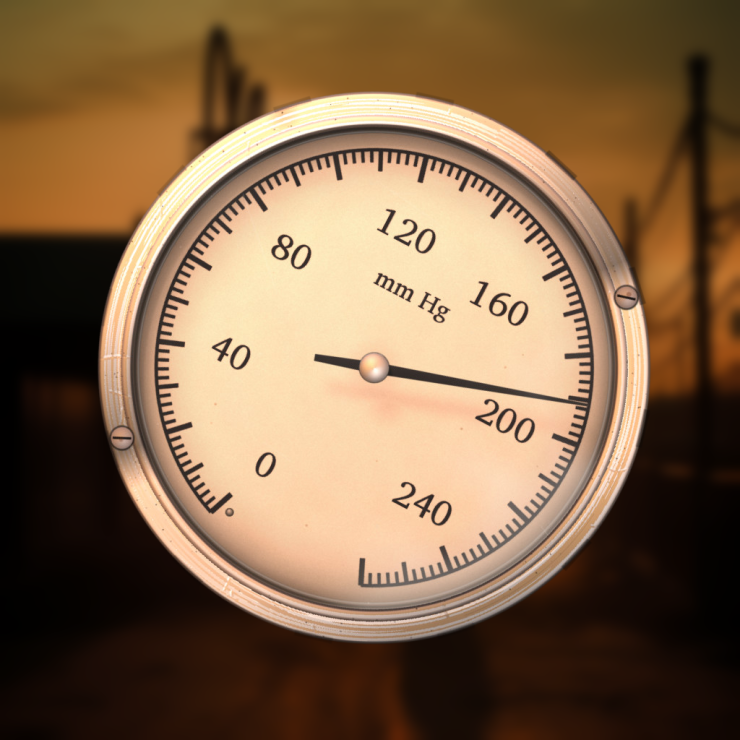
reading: **191** mmHg
